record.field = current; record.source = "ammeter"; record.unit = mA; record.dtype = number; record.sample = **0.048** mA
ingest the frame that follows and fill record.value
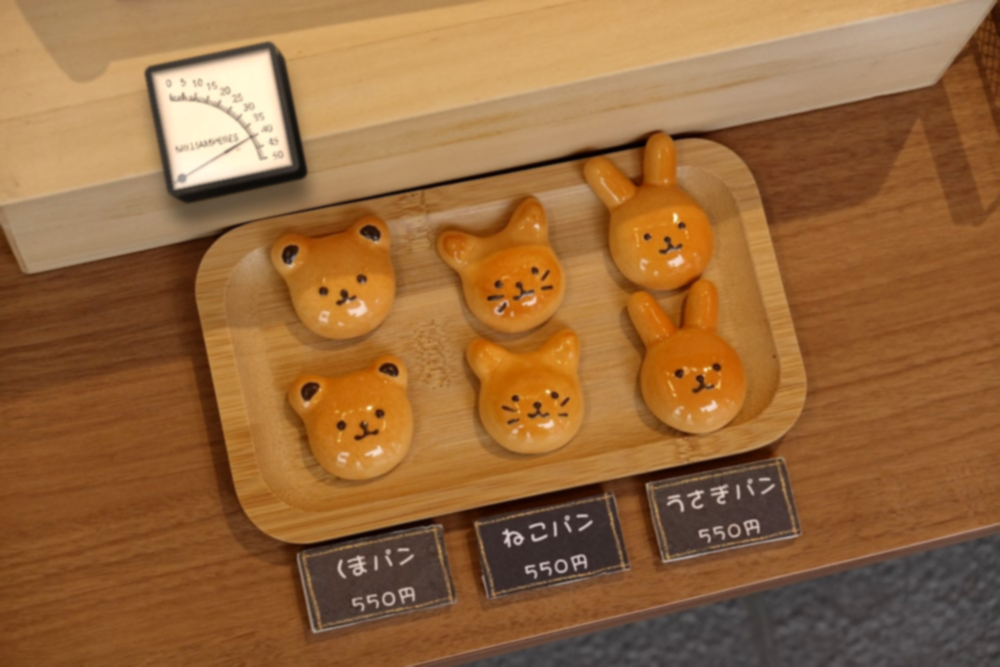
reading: **40** mA
